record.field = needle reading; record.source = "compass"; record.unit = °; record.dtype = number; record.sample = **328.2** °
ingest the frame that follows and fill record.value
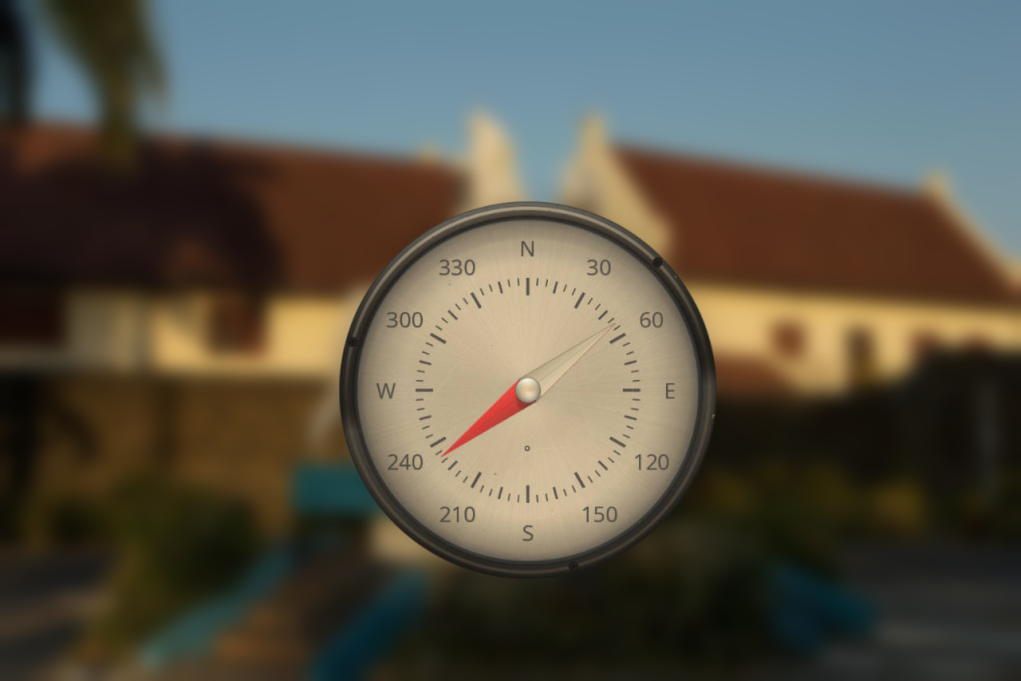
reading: **232.5** °
